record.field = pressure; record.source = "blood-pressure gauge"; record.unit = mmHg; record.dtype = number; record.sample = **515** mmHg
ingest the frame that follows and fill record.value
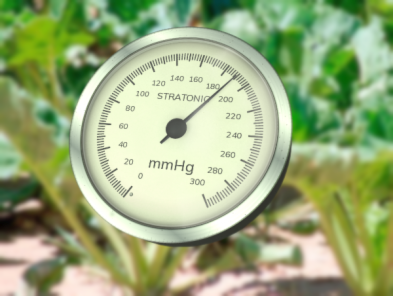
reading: **190** mmHg
